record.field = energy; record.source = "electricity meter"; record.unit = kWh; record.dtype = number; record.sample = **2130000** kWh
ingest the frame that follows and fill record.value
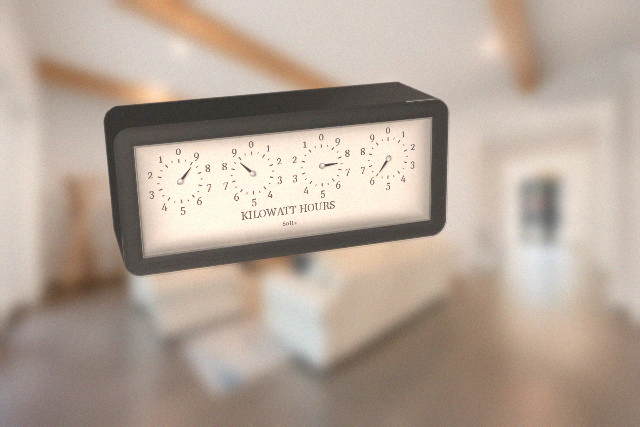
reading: **8876** kWh
